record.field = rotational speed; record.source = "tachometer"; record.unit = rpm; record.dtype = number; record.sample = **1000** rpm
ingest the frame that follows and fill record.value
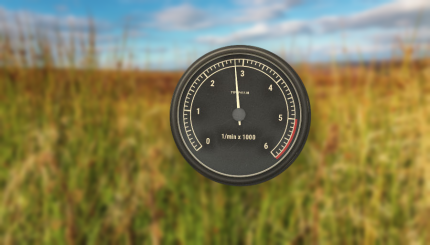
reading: **2800** rpm
